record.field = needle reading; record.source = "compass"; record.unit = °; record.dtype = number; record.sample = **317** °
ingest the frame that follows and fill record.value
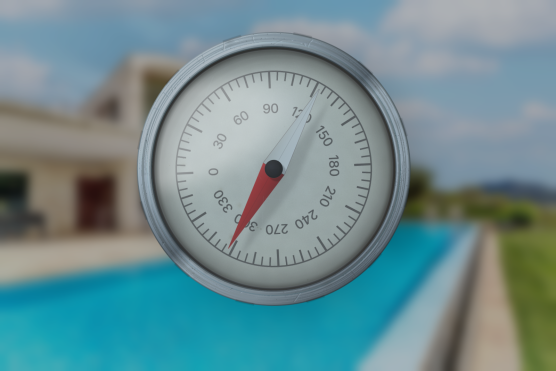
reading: **302.5** °
